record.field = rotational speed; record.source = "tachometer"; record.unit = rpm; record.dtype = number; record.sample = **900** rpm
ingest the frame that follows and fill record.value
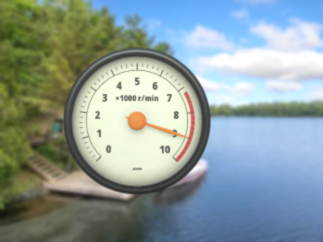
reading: **9000** rpm
